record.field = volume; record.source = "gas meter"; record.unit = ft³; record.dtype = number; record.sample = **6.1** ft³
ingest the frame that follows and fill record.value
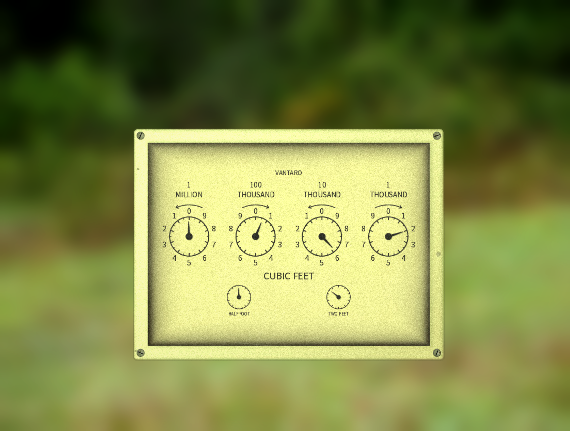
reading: **6200** ft³
